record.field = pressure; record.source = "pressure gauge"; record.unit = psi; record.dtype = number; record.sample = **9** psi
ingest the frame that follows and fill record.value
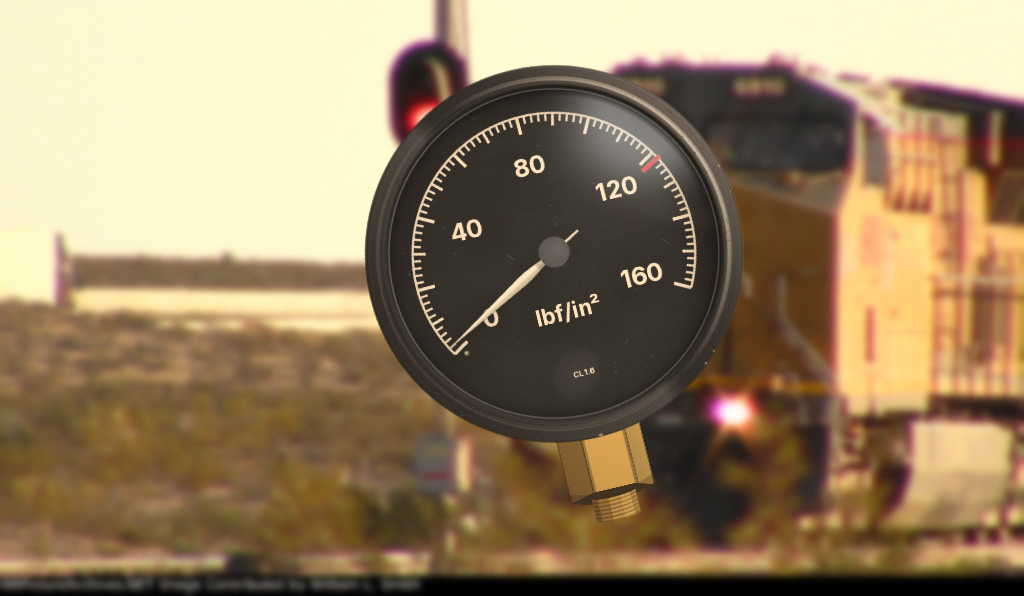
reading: **2** psi
